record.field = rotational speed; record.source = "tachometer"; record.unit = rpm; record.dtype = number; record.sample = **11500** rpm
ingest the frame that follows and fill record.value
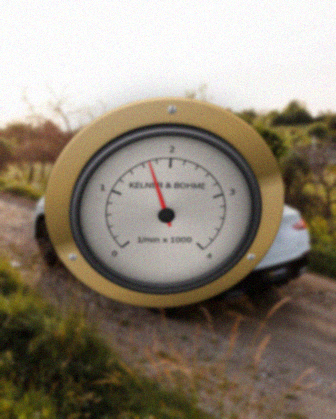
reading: **1700** rpm
